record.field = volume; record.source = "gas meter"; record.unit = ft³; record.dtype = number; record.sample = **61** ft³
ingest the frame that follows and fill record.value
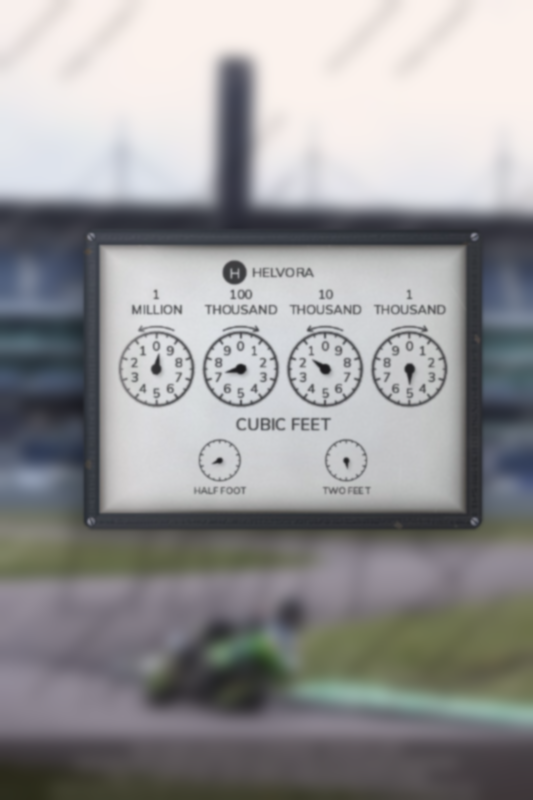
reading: **971500** ft³
